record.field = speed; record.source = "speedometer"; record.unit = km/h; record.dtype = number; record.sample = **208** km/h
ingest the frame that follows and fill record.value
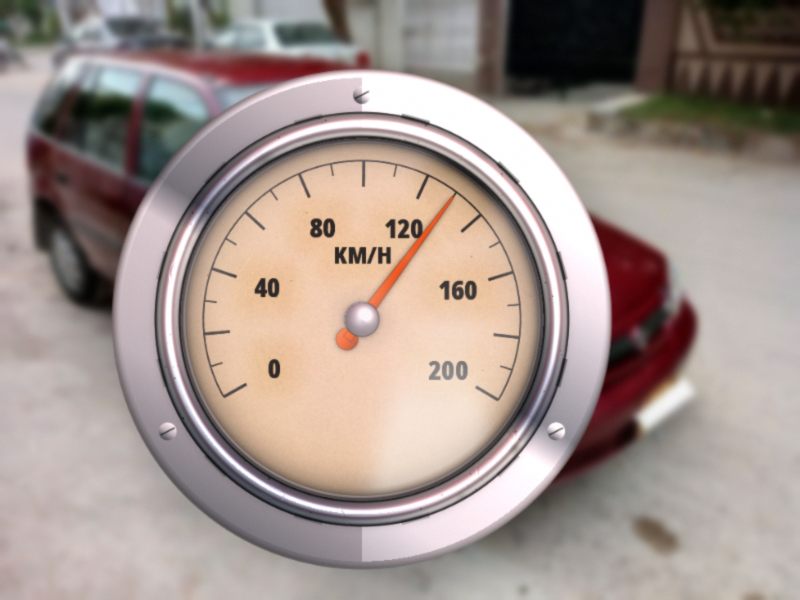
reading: **130** km/h
